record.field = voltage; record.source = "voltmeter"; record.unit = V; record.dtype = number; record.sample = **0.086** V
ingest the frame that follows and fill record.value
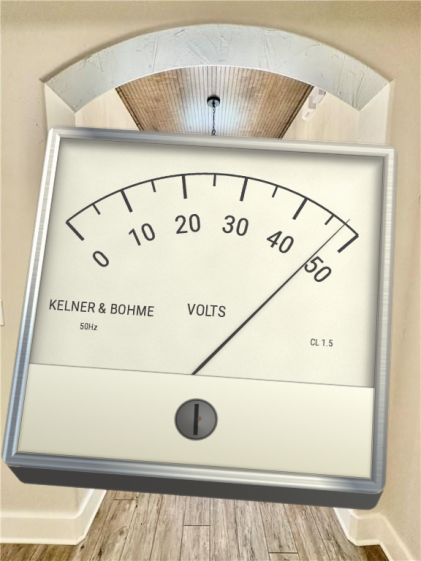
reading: **47.5** V
